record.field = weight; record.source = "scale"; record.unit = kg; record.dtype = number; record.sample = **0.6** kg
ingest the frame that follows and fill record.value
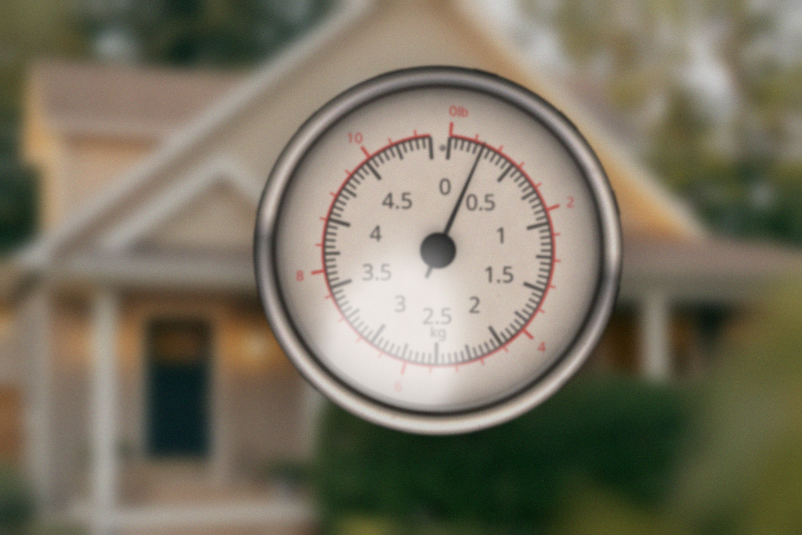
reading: **0.25** kg
